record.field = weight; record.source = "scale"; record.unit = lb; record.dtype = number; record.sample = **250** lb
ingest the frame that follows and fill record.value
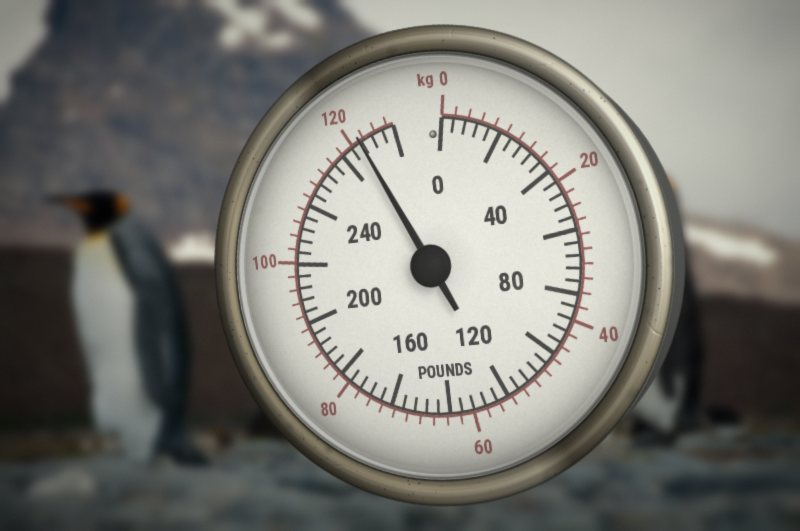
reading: **268** lb
